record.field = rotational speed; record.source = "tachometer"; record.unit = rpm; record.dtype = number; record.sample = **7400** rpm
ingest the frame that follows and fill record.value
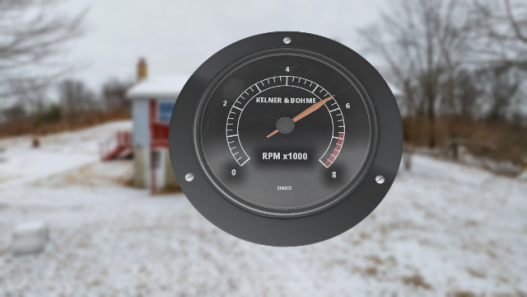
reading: **5600** rpm
